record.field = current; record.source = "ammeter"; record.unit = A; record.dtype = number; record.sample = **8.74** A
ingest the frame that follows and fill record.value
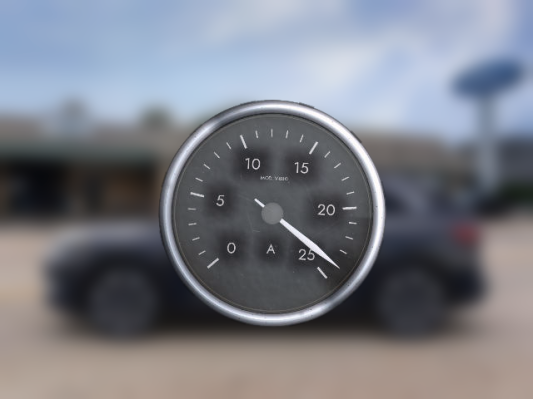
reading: **24** A
